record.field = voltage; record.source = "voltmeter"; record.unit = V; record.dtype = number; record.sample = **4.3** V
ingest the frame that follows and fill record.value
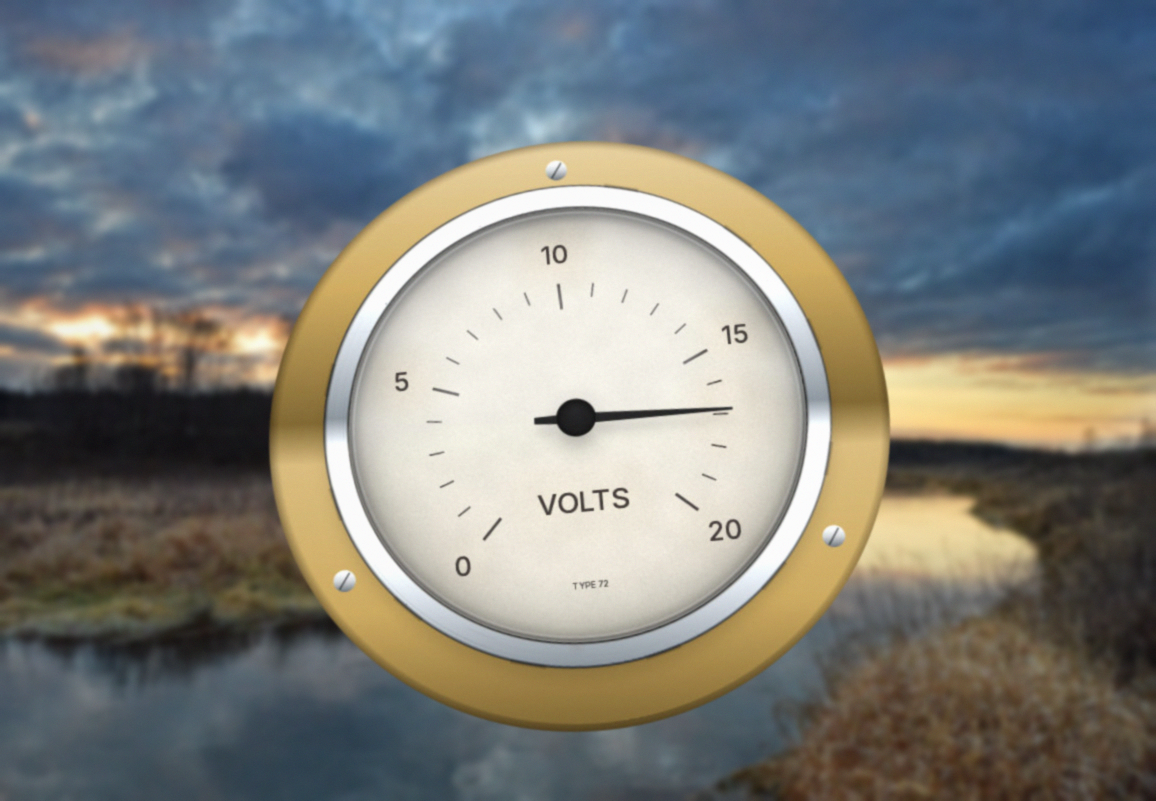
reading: **17** V
